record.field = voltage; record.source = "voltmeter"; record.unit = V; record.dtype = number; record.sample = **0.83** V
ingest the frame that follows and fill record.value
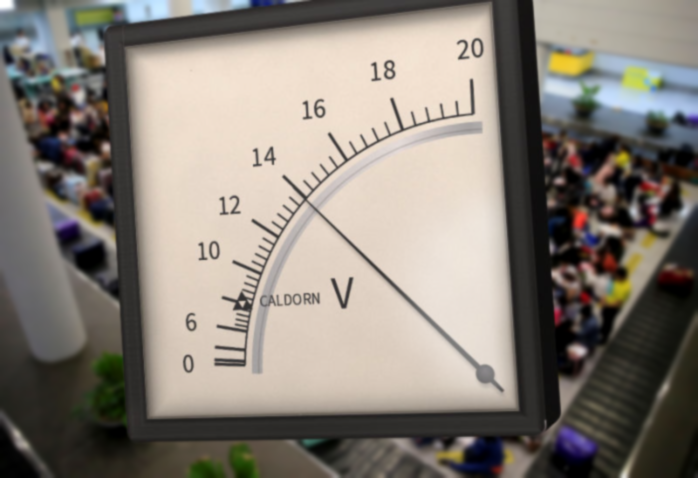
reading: **14** V
